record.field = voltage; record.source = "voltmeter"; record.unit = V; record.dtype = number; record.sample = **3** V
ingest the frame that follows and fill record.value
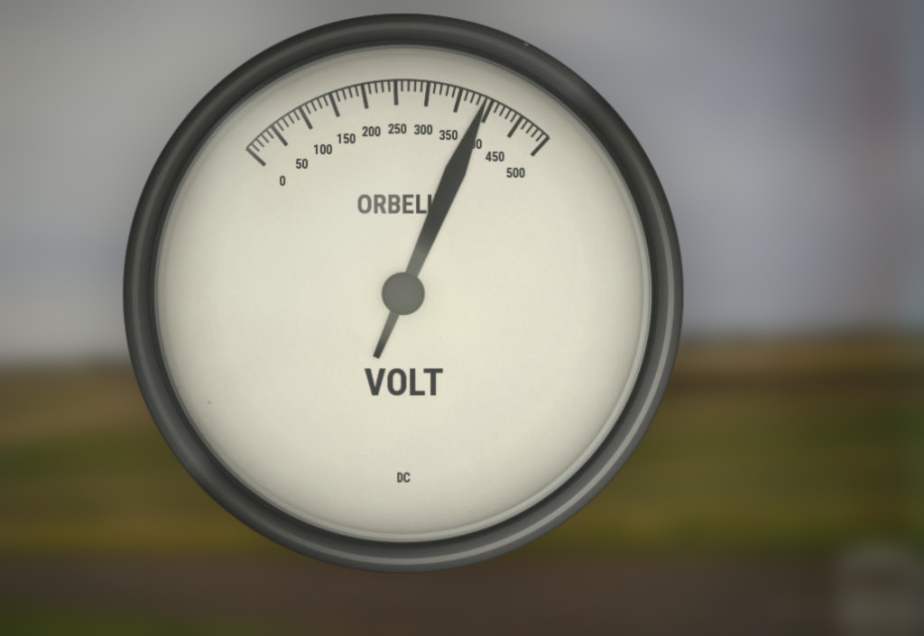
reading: **390** V
